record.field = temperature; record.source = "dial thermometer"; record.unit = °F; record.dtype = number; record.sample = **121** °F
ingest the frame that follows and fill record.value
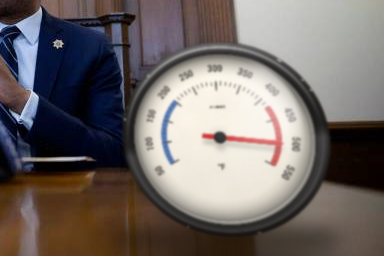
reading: **500** °F
